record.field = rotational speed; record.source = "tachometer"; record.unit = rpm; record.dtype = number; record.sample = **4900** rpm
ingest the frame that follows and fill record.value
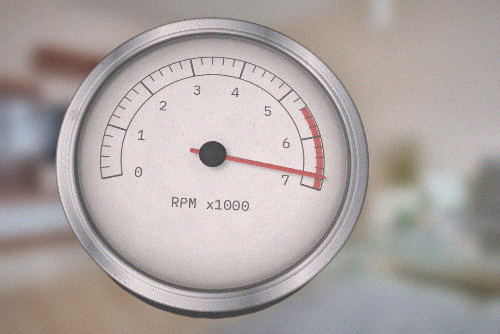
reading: **6800** rpm
